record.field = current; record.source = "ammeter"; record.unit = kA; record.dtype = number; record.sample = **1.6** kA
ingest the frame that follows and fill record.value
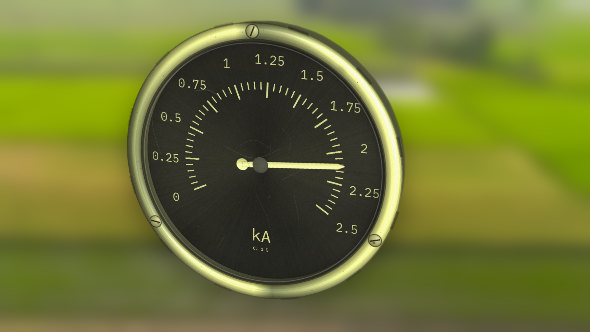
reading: **2.1** kA
